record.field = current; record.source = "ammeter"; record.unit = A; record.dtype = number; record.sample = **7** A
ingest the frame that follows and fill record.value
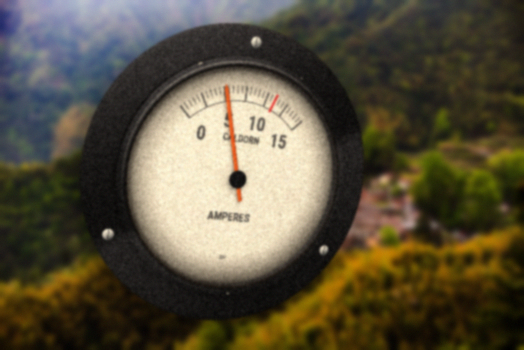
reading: **5** A
